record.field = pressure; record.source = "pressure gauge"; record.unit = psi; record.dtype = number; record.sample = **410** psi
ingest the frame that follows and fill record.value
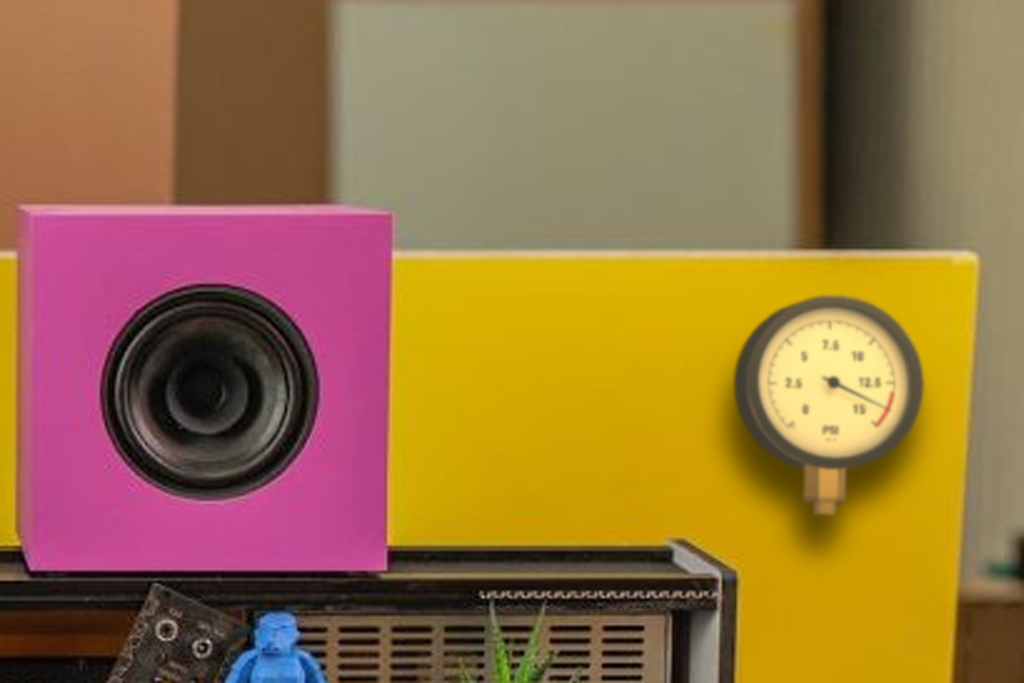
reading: **14** psi
